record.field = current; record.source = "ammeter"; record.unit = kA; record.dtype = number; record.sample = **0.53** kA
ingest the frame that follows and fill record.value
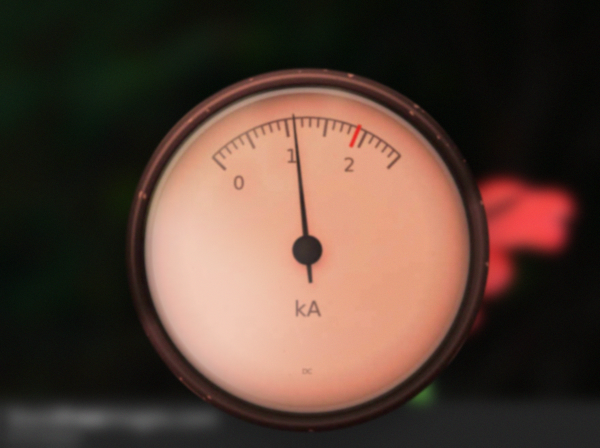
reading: **1.1** kA
